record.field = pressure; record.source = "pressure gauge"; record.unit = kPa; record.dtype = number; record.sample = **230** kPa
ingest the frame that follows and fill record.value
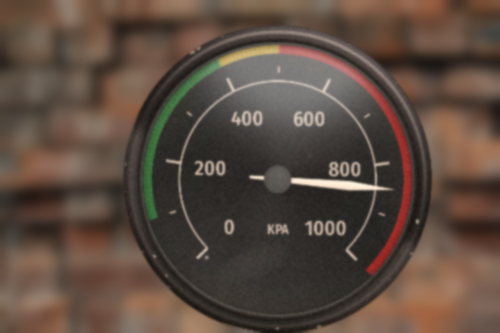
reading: **850** kPa
